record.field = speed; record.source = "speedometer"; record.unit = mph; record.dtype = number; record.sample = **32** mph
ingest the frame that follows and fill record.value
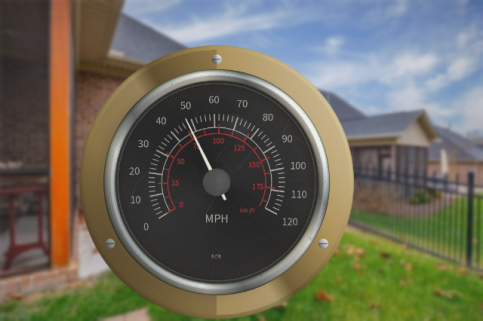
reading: **48** mph
